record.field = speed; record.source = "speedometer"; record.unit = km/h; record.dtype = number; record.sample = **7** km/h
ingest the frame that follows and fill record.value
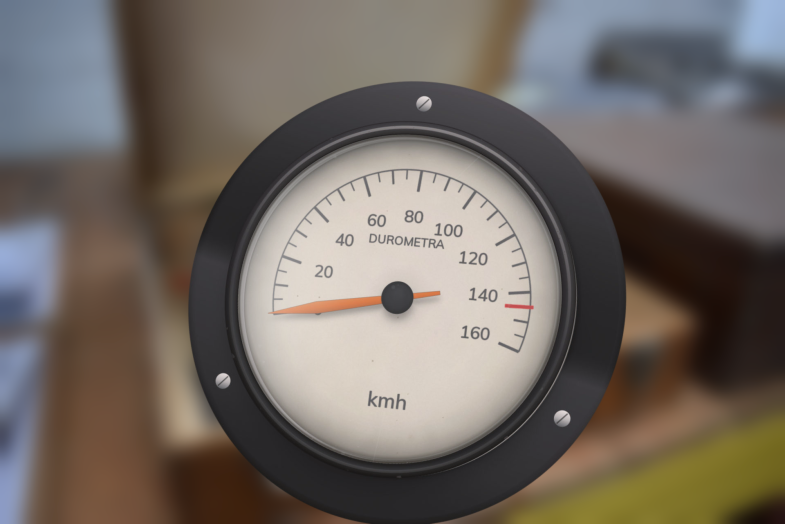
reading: **0** km/h
